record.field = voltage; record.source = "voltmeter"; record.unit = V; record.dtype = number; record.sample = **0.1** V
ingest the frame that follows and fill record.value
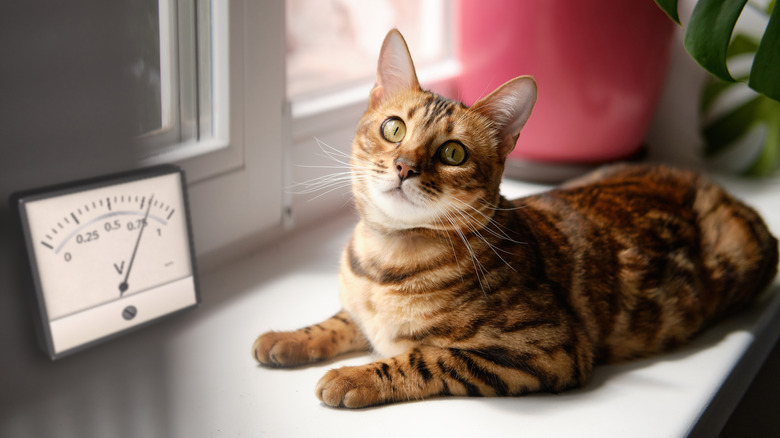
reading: **0.8** V
